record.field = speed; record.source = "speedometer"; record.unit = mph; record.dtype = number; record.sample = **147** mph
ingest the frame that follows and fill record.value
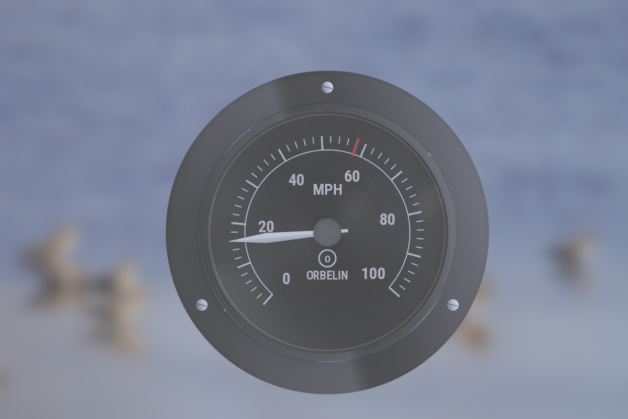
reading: **16** mph
